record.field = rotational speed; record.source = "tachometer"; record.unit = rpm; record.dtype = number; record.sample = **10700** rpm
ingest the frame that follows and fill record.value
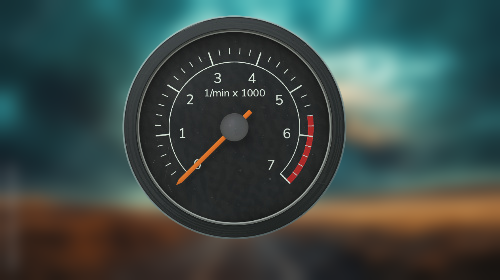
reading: **0** rpm
